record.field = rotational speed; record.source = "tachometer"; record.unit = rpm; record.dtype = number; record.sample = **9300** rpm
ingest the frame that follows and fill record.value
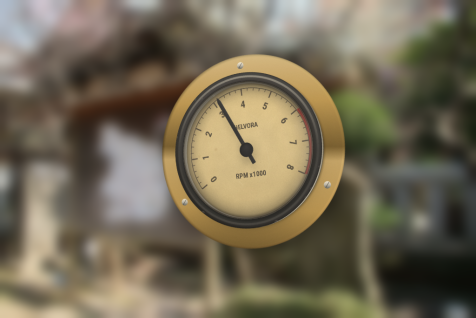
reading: **3200** rpm
